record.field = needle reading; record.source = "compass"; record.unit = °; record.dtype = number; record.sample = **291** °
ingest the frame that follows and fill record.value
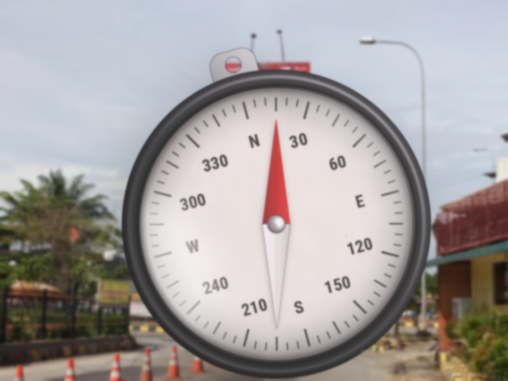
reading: **15** °
